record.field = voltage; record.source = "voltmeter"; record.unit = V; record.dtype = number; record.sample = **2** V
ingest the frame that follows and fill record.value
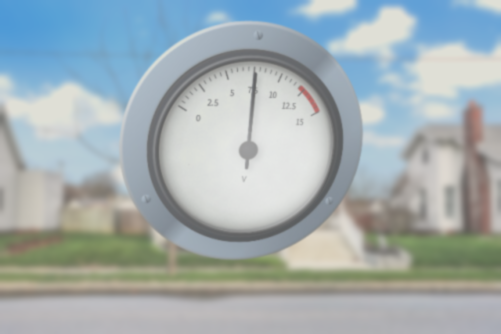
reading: **7.5** V
